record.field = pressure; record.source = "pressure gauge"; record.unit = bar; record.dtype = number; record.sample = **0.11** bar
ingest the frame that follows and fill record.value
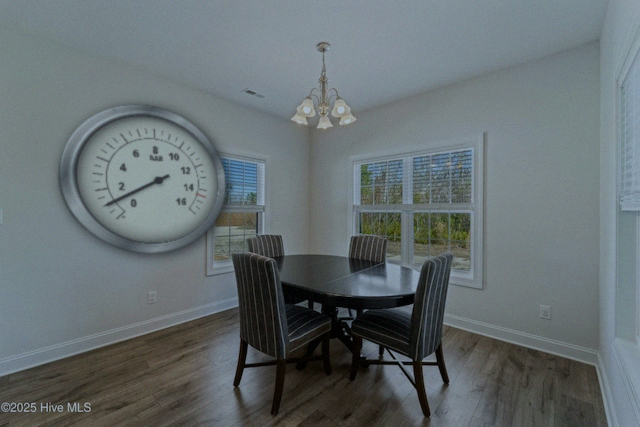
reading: **1** bar
